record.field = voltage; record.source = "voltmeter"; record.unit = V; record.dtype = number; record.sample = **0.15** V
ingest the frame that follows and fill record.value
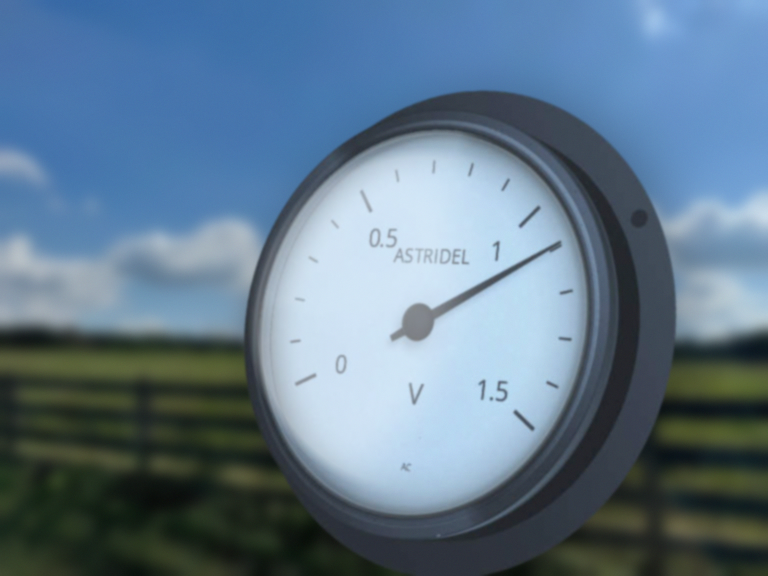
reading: **1.1** V
